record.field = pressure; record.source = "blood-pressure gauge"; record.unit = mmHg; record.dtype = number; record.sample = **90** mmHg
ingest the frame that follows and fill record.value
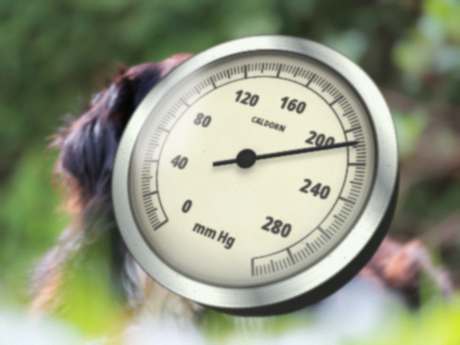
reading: **210** mmHg
